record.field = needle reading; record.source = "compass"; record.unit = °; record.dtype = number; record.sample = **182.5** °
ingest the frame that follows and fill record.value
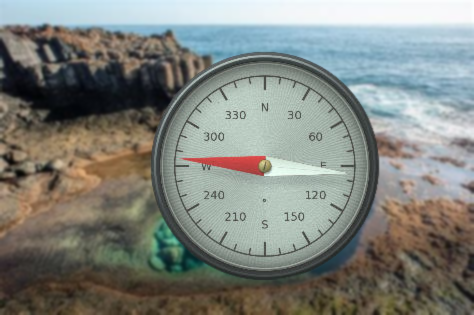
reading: **275** °
